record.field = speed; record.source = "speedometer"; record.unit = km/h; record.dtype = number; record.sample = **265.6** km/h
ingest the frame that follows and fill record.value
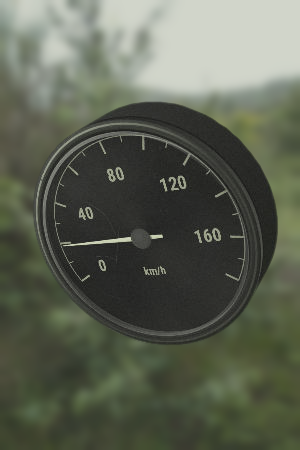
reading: **20** km/h
